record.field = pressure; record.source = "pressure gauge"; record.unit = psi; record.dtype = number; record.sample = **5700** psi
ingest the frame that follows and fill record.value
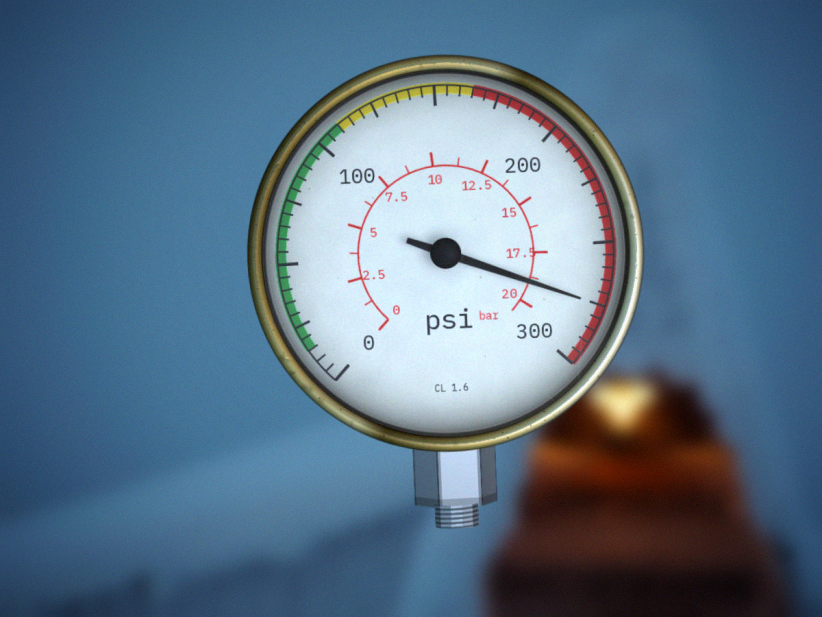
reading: **275** psi
